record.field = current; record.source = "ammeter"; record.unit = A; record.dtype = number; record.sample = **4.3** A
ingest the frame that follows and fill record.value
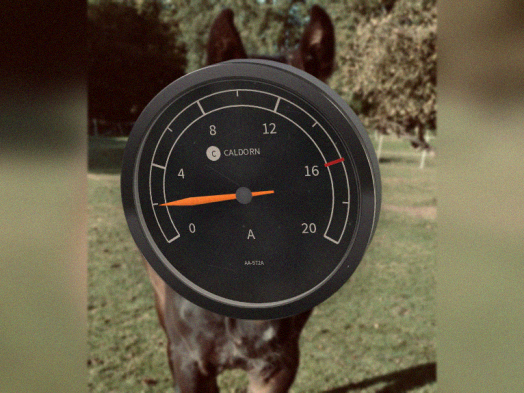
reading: **2** A
